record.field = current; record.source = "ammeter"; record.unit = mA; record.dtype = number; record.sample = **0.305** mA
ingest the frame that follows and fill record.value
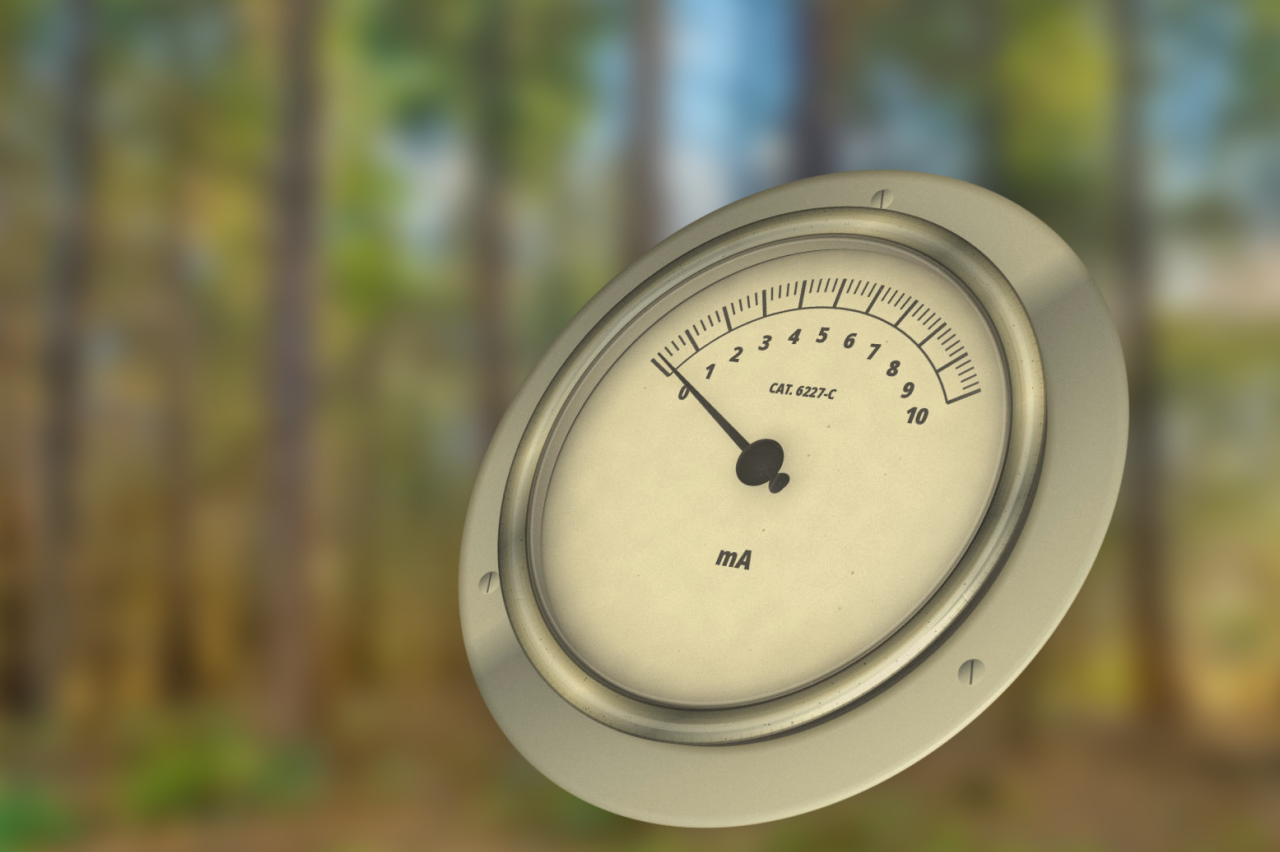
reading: **0.2** mA
